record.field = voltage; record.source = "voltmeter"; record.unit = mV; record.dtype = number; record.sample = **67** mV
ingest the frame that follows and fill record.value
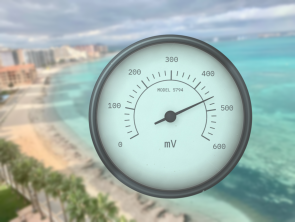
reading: **460** mV
